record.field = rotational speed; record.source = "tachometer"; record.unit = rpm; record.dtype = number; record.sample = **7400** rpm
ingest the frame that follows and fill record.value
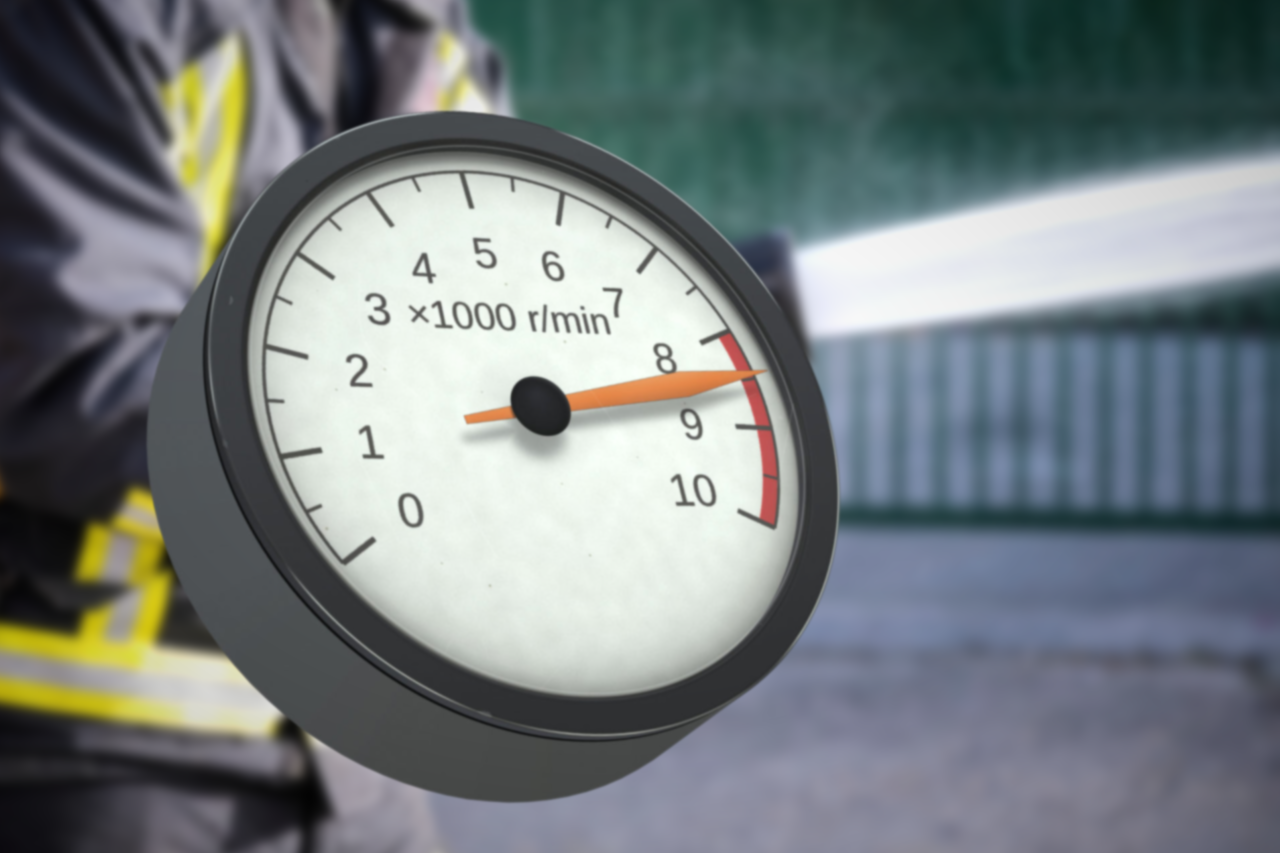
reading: **8500** rpm
